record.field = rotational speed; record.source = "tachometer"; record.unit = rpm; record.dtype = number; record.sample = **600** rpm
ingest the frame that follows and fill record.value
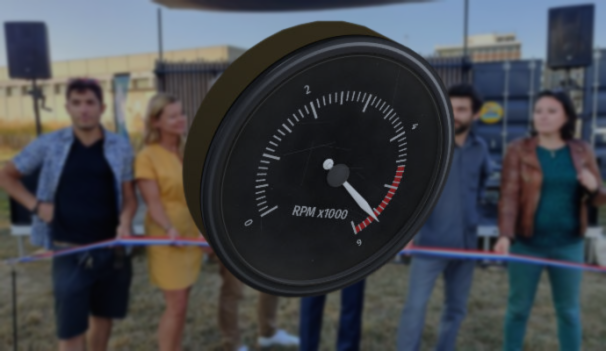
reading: **5600** rpm
